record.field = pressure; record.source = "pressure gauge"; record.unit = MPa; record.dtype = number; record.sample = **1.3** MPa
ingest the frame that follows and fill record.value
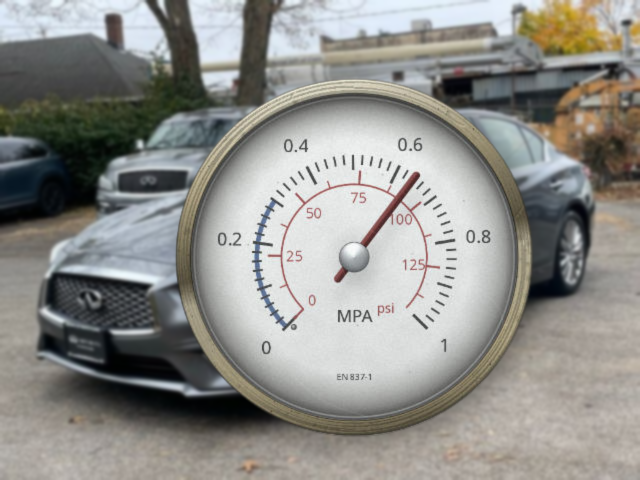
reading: **0.64** MPa
